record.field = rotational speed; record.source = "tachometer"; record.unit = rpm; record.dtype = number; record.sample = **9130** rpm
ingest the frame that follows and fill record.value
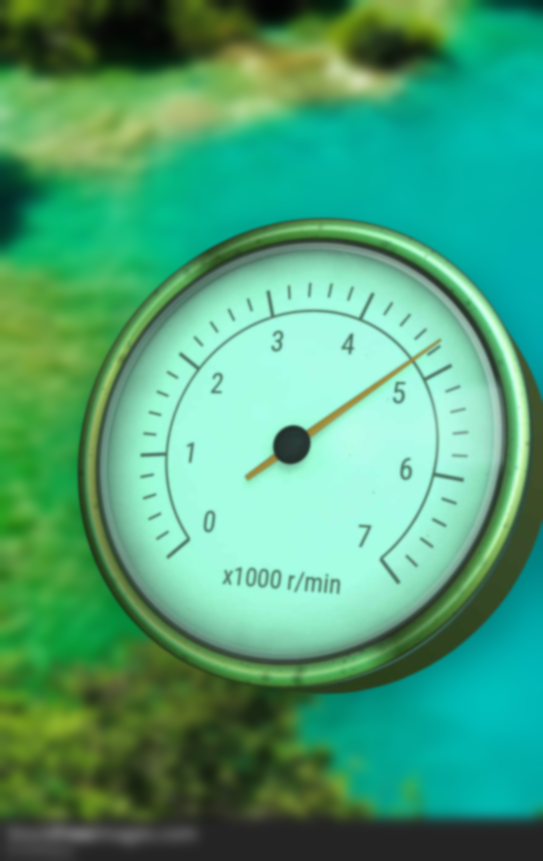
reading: **4800** rpm
